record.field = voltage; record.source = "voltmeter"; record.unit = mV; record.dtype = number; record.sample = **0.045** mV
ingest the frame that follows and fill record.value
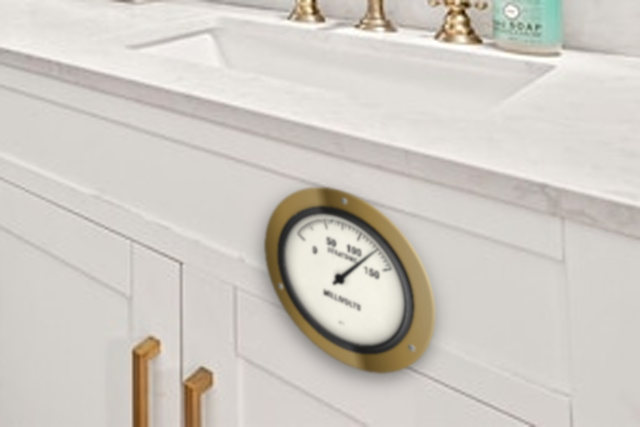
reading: **125** mV
